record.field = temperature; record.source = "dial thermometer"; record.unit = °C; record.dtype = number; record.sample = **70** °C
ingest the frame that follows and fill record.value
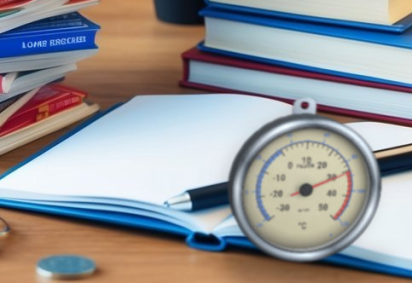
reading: **30** °C
